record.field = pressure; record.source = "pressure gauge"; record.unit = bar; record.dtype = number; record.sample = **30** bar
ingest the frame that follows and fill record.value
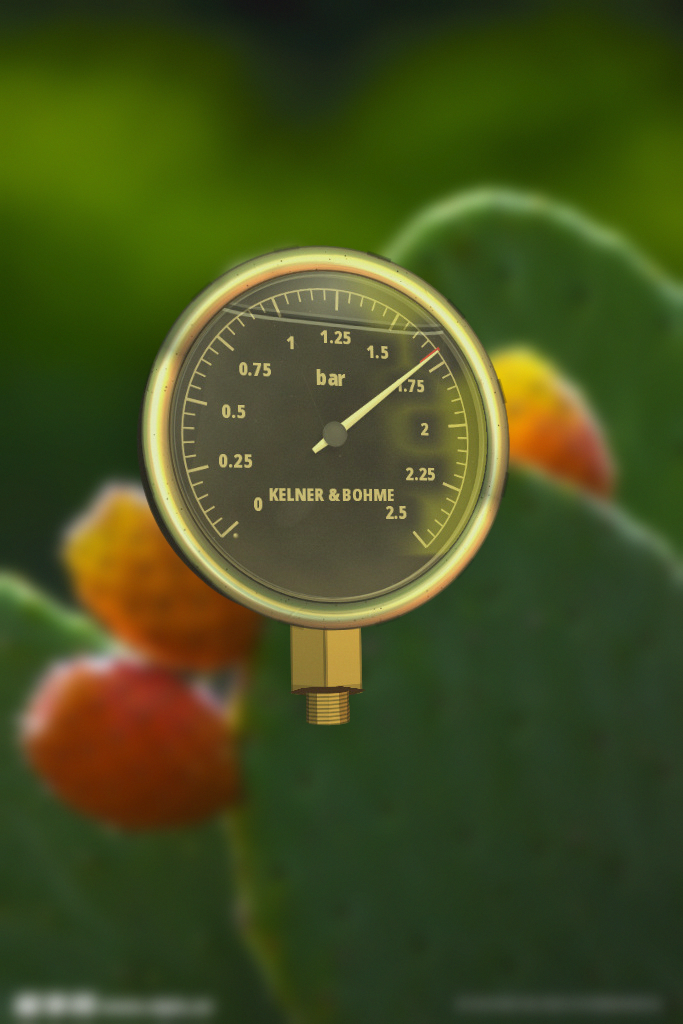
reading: **1.7** bar
